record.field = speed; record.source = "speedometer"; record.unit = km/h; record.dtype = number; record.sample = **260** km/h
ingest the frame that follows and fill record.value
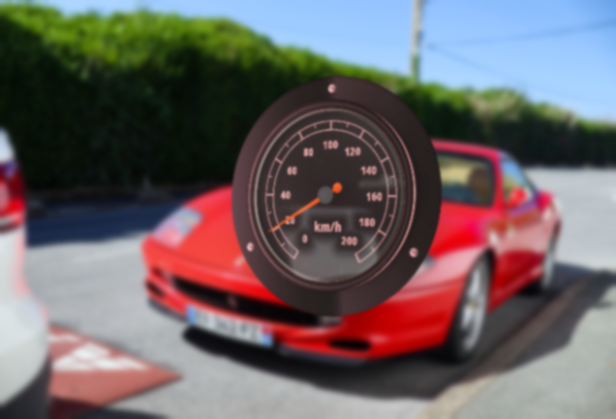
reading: **20** km/h
